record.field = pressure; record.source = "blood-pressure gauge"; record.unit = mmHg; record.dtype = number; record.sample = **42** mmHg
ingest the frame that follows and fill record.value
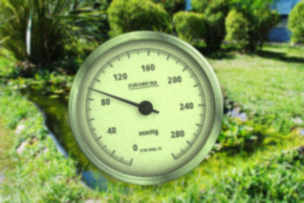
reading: **90** mmHg
